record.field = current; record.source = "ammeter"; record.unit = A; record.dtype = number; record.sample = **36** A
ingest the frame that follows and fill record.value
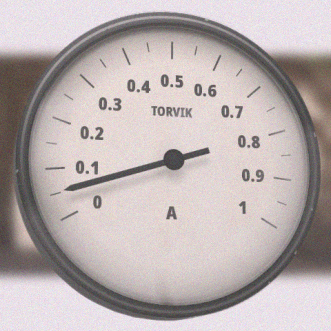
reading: **0.05** A
